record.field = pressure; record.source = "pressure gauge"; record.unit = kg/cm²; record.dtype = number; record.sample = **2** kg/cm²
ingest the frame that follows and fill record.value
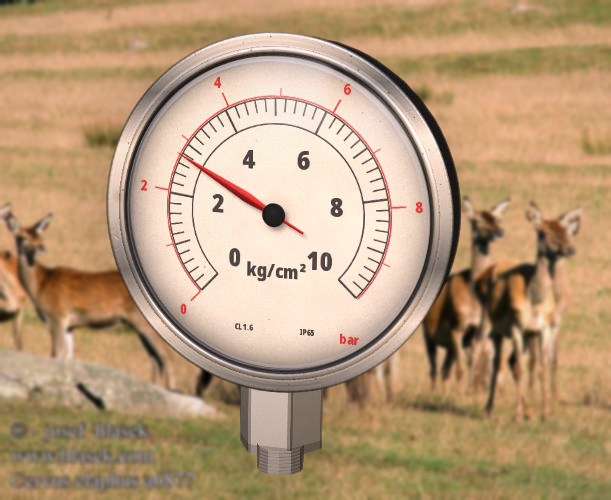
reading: **2.8** kg/cm²
